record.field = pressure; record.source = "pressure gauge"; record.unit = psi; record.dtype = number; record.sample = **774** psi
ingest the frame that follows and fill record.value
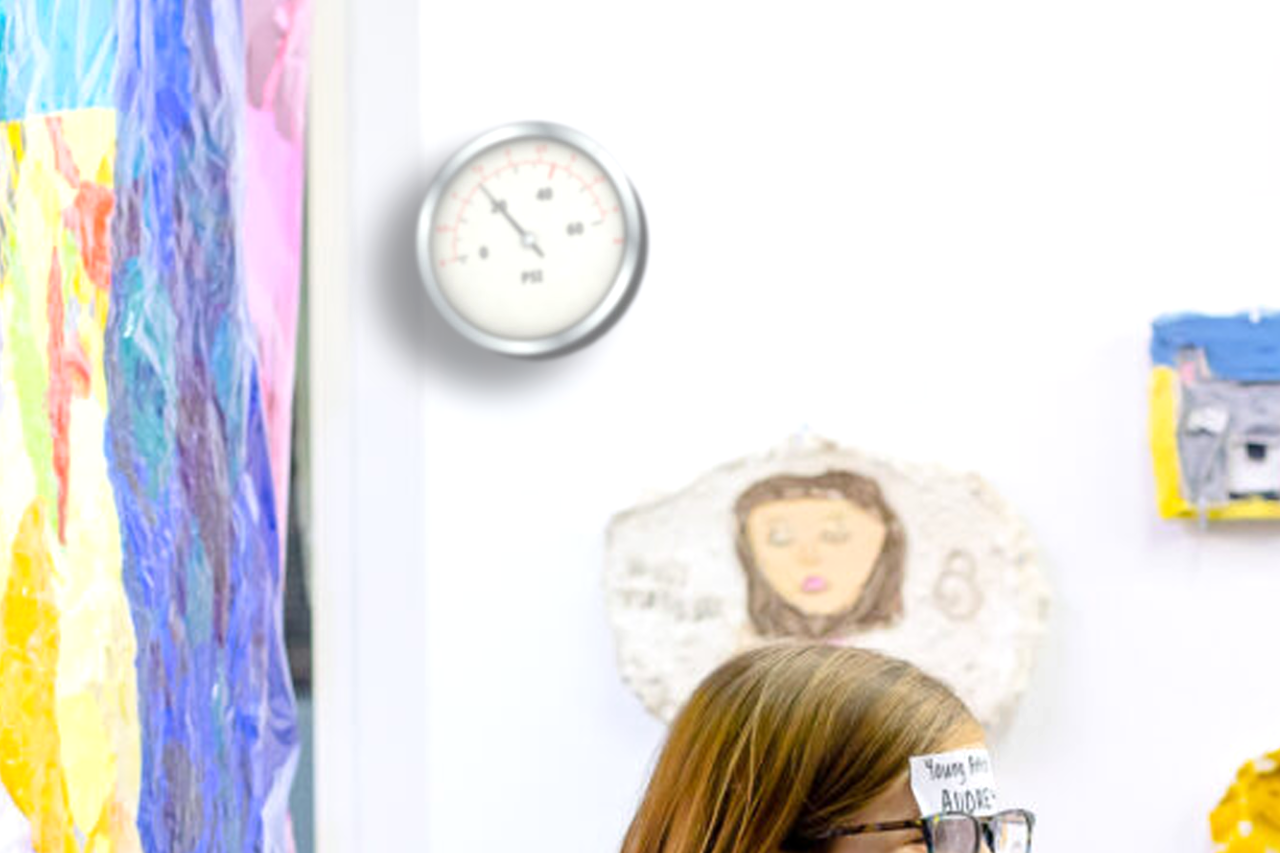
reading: **20** psi
